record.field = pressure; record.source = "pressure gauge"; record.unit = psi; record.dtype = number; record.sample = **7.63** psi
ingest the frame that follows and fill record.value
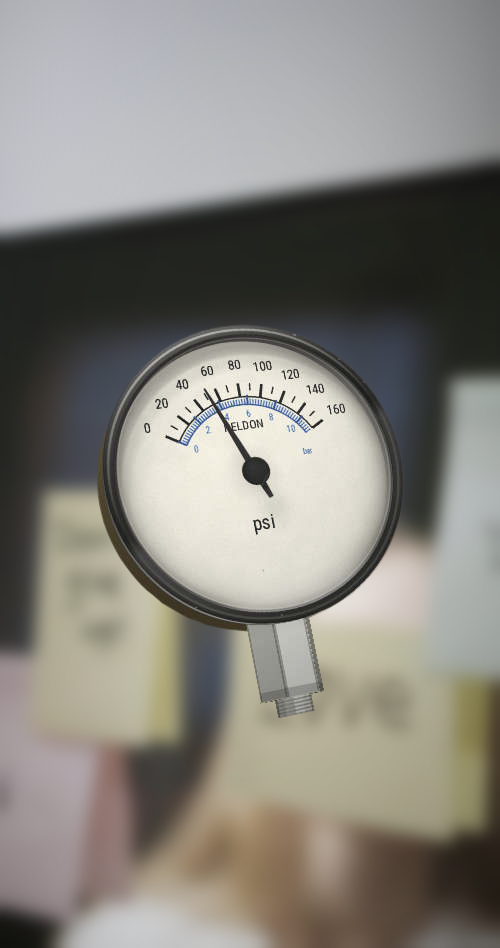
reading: **50** psi
